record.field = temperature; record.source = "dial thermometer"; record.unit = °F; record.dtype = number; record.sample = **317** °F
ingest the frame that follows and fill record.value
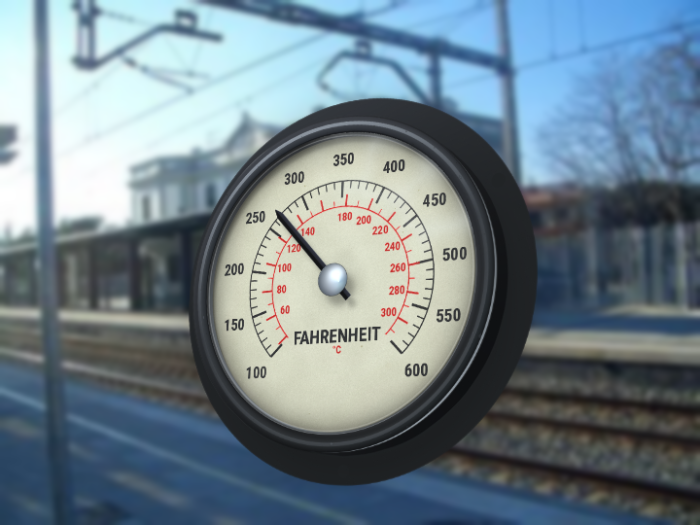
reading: **270** °F
